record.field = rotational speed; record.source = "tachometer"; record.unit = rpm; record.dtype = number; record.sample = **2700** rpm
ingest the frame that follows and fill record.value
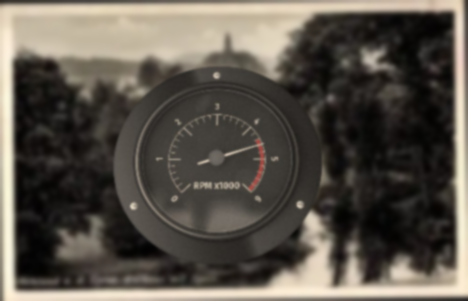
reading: **4600** rpm
